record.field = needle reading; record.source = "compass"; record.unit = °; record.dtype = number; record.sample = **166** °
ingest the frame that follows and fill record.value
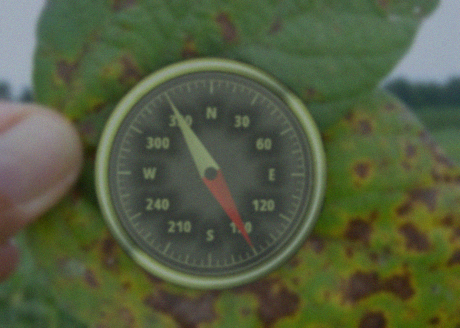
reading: **150** °
